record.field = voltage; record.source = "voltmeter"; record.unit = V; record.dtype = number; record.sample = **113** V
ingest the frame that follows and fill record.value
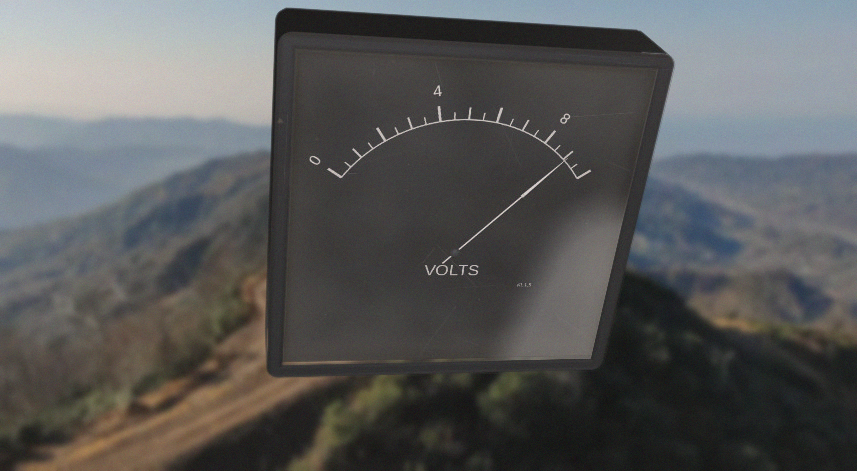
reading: **9** V
